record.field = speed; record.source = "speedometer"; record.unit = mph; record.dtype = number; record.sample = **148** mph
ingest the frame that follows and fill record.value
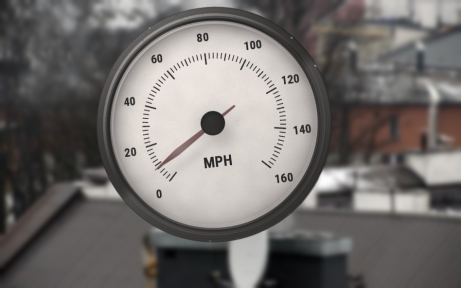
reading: **8** mph
